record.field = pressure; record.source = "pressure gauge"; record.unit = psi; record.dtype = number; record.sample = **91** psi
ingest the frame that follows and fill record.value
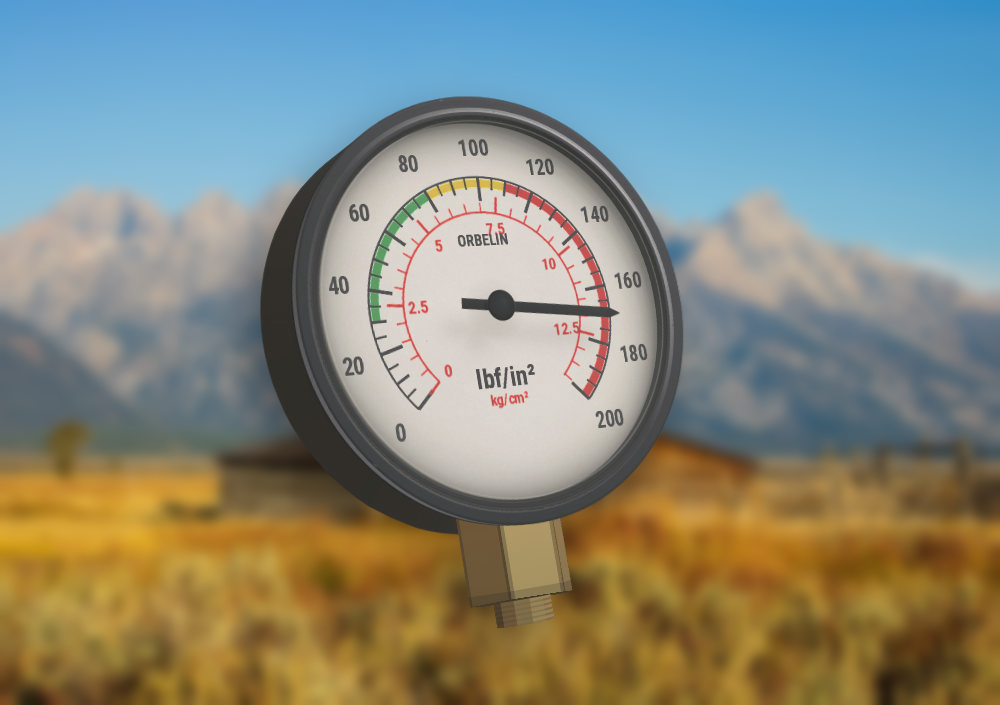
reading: **170** psi
